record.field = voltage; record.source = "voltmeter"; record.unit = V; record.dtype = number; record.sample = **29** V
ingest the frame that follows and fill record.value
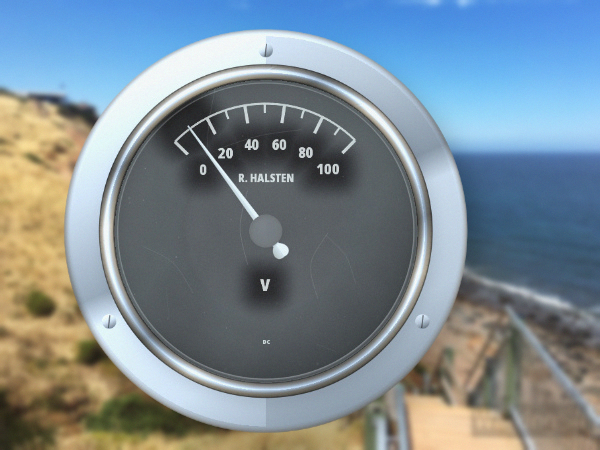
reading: **10** V
